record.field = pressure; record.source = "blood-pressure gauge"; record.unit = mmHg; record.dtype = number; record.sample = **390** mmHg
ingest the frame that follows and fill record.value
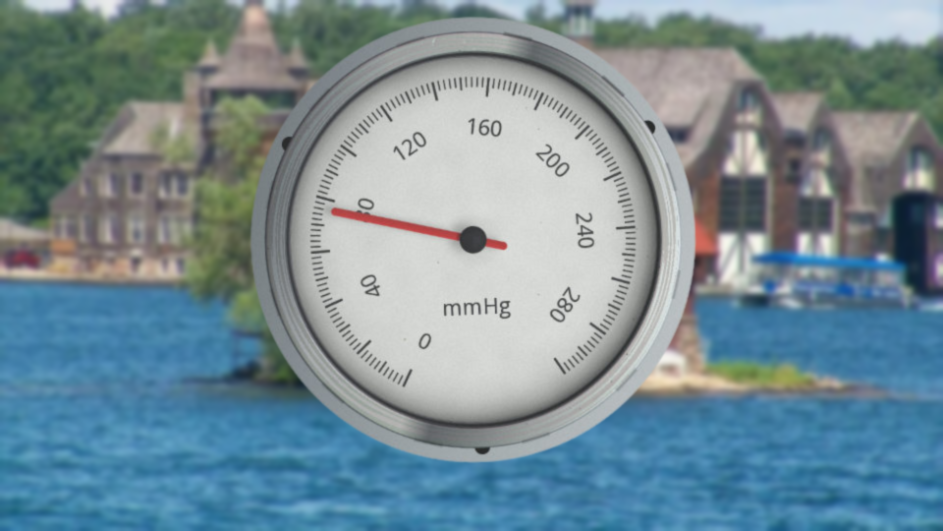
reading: **76** mmHg
